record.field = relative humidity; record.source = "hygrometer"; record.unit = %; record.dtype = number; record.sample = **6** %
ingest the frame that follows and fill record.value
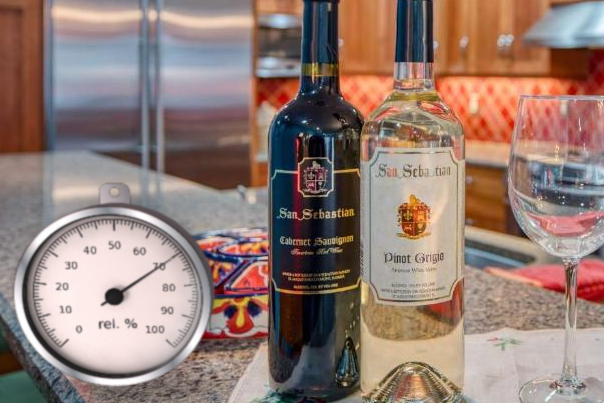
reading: **70** %
